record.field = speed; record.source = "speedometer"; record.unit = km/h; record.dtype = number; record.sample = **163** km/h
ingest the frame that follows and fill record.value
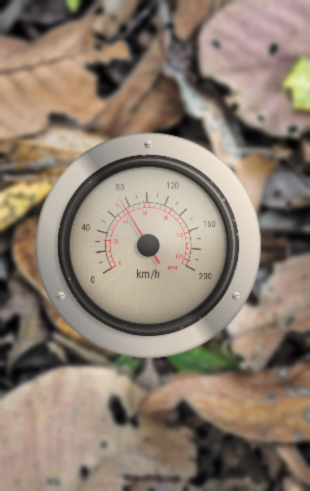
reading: **75** km/h
